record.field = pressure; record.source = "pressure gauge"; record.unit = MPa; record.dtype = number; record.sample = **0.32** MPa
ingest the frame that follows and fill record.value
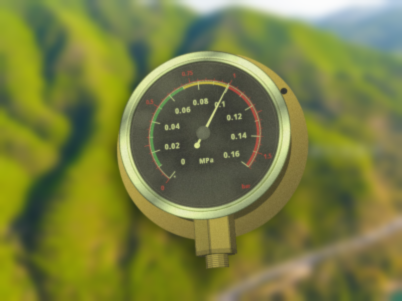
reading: **0.1** MPa
